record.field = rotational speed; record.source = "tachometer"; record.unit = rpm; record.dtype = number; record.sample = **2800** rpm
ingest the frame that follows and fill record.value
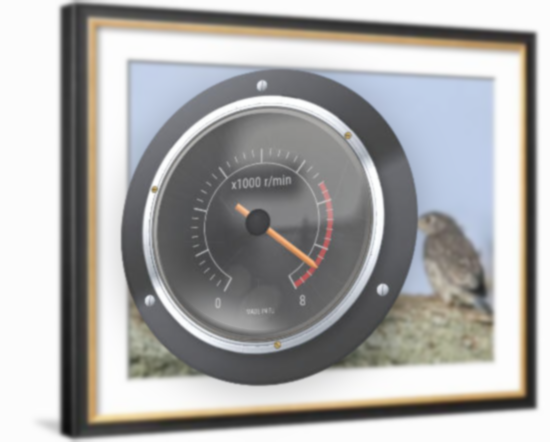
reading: **7400** rpm
